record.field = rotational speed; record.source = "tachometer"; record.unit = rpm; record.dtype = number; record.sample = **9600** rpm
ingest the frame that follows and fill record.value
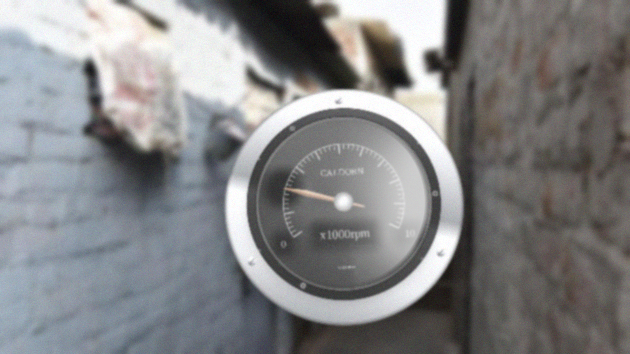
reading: **2000** rpm
